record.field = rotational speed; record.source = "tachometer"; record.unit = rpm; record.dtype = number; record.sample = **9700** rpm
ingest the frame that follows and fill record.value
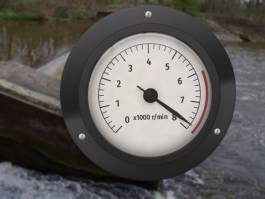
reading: **7800** rpm
